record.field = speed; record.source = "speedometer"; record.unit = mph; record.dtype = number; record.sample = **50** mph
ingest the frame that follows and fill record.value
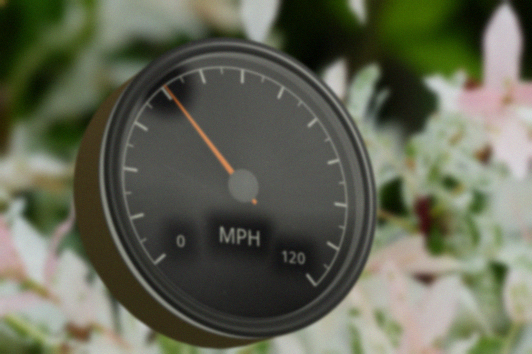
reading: **40** mph
